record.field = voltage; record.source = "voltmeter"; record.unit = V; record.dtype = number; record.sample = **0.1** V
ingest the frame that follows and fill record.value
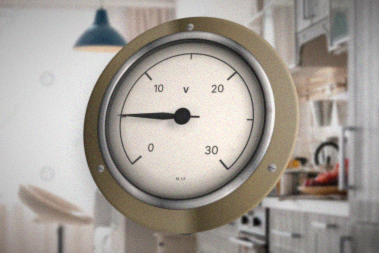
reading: **5** V
